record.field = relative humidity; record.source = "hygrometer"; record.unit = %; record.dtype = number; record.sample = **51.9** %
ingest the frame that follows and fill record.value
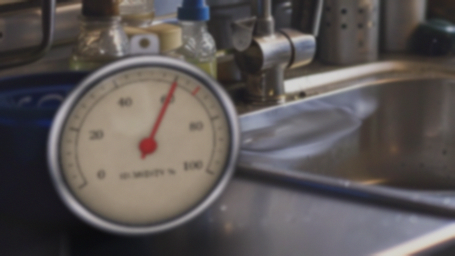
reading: **60** %
